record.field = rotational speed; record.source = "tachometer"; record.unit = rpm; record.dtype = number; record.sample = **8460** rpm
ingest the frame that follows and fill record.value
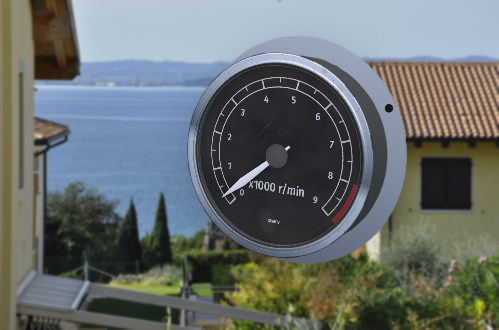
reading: **250** rpm
